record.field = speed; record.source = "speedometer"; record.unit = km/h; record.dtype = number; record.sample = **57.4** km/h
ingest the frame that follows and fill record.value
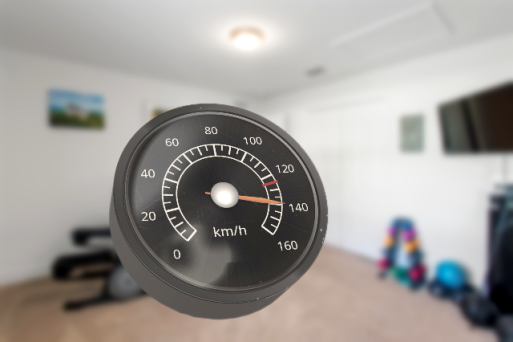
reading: **140** km/h
